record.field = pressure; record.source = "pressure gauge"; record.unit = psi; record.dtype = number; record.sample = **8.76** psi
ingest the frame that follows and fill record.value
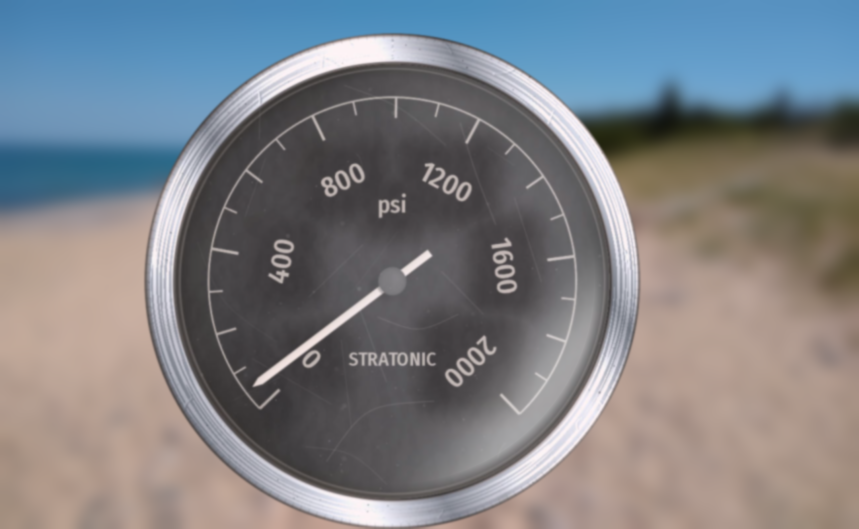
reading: **50** psi
